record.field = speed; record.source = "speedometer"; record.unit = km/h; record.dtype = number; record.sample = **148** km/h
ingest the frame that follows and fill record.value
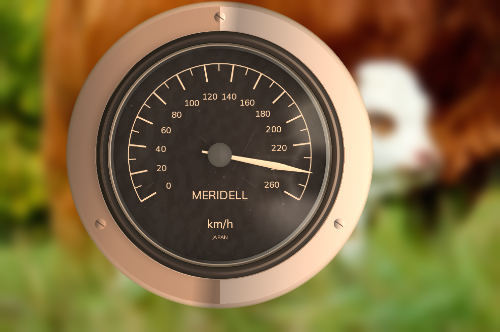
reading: **240** km/h
